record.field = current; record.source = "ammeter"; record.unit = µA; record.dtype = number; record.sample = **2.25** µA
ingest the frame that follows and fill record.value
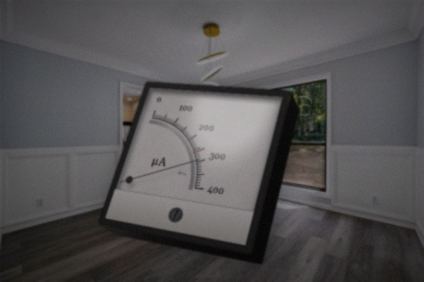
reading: **300** µA
